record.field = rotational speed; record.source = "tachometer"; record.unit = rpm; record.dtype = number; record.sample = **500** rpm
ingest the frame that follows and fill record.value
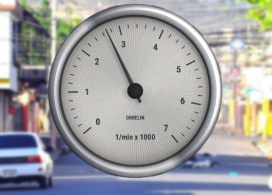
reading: **2700** rpm
